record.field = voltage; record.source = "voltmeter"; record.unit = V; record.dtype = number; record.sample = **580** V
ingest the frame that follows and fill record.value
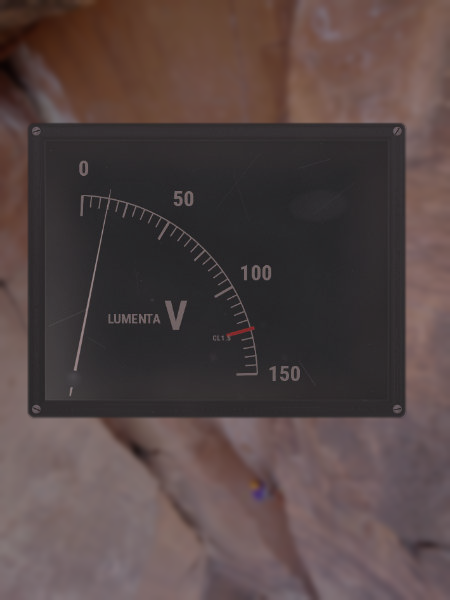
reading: **15** V
